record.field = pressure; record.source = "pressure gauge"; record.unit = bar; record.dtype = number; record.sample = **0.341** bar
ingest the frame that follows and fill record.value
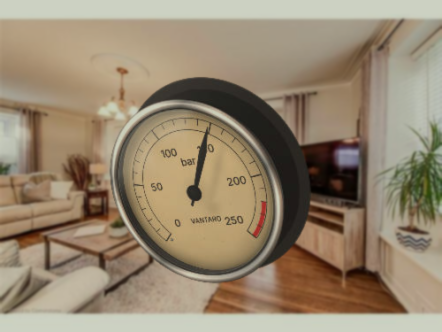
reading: **150** bar
